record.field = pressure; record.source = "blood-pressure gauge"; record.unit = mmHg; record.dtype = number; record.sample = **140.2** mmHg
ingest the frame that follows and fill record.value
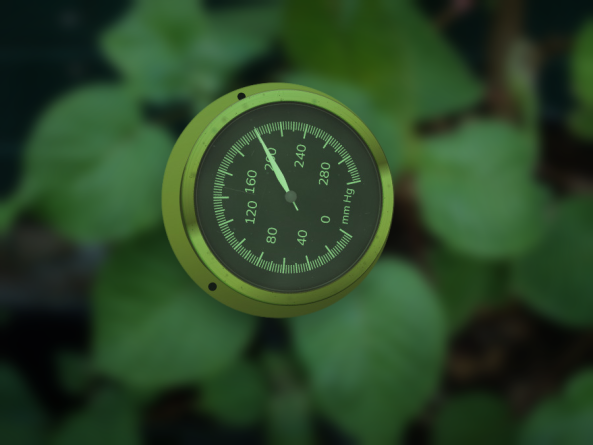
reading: **200** mmHg
